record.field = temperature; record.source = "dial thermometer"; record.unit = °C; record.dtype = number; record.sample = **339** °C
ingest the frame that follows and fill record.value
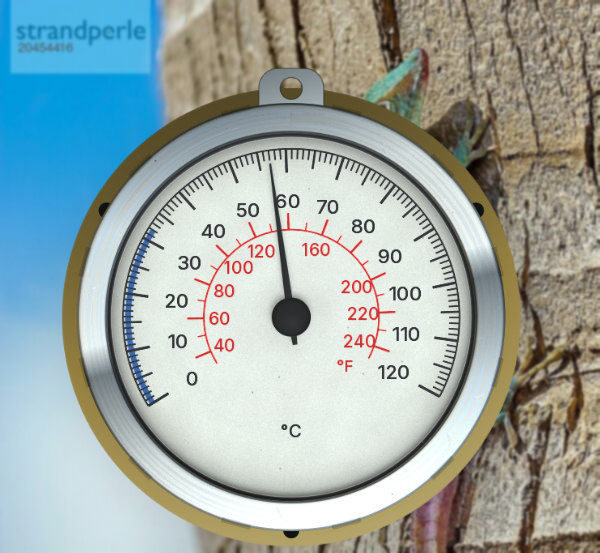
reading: **57** °C
